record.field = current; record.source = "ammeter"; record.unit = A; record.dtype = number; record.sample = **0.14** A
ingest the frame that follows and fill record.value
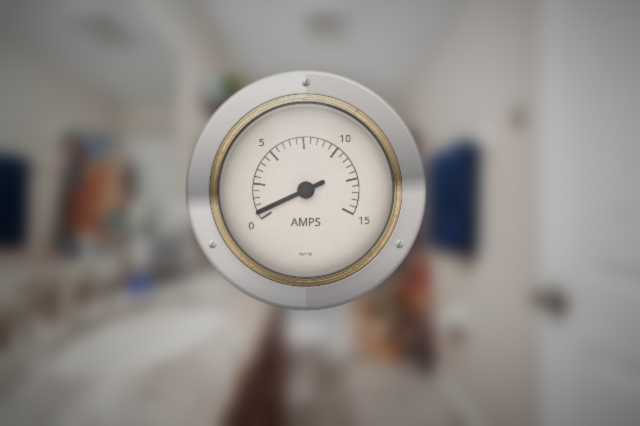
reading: **0.5** A
